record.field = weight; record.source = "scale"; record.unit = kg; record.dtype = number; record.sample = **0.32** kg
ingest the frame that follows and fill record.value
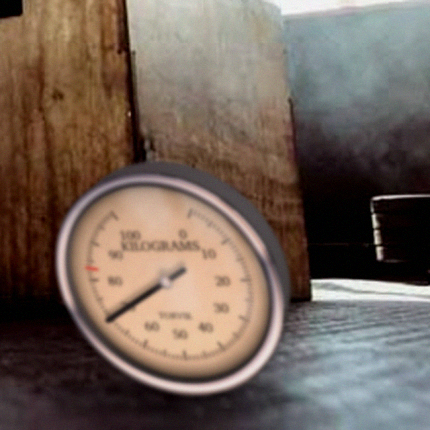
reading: **70** kg
